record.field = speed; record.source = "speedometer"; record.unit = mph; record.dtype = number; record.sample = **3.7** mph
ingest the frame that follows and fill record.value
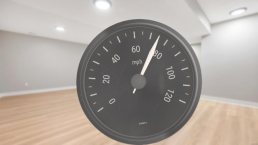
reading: **75** mph
